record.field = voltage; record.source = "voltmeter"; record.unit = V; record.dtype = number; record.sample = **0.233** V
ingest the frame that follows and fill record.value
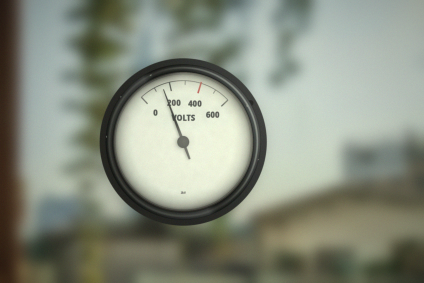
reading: **150** V
